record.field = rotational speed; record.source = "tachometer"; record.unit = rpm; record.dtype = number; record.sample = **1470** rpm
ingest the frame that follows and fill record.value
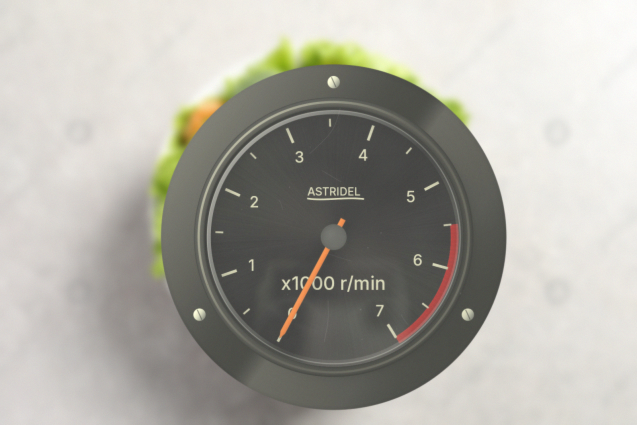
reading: **0** rpm
